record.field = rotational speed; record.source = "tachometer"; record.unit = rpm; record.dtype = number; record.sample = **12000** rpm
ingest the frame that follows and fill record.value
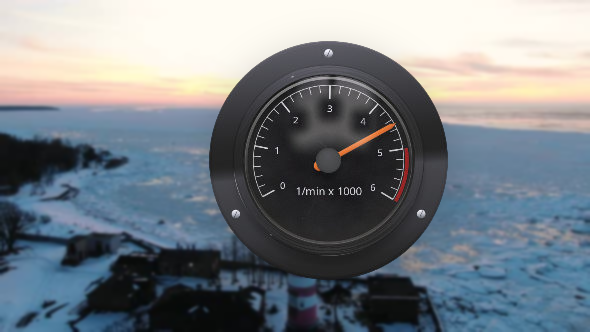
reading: **4500** rpm
